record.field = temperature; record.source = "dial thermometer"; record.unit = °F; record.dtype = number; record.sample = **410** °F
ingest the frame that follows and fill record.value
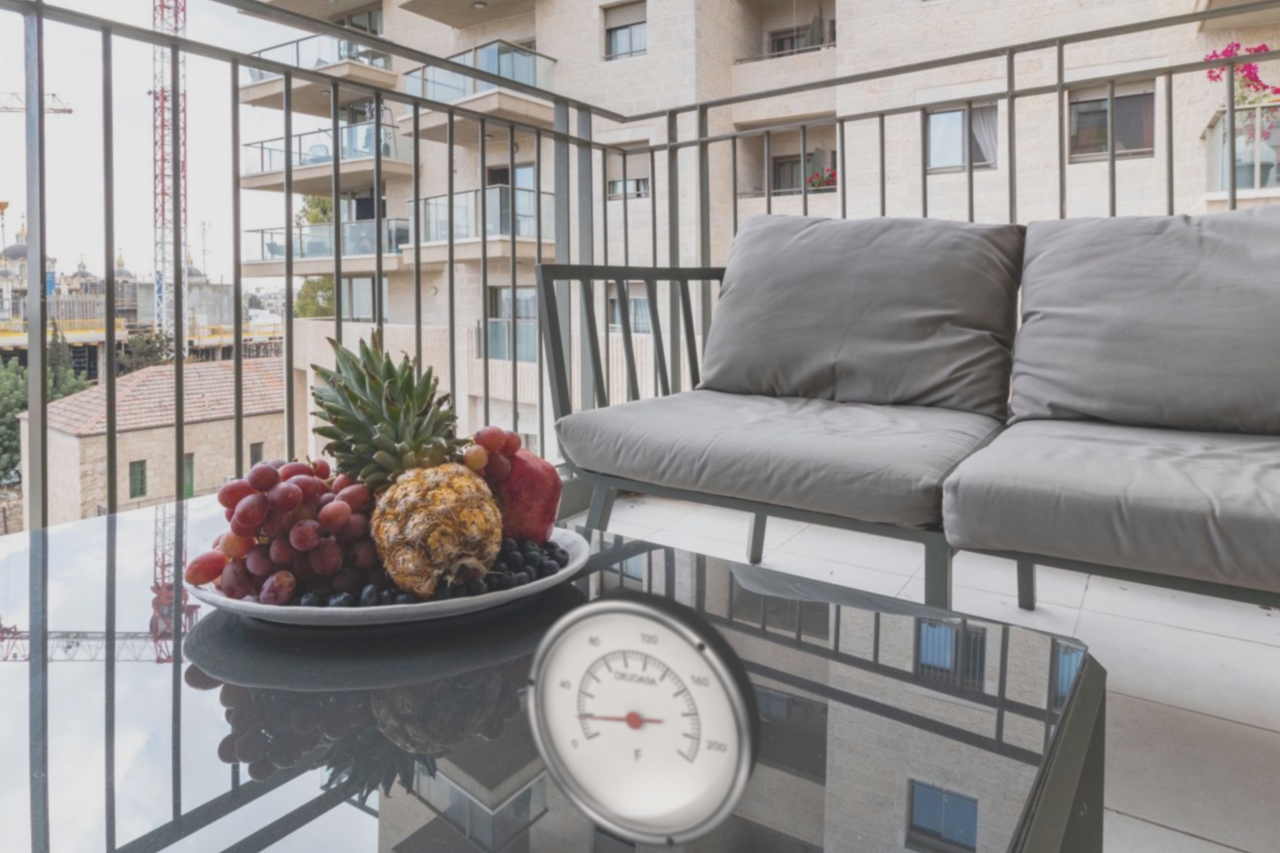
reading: **20** °F
